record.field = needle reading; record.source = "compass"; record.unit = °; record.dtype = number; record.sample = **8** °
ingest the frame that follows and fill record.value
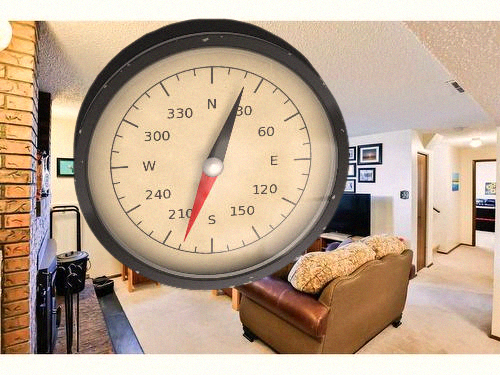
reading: **200** °
